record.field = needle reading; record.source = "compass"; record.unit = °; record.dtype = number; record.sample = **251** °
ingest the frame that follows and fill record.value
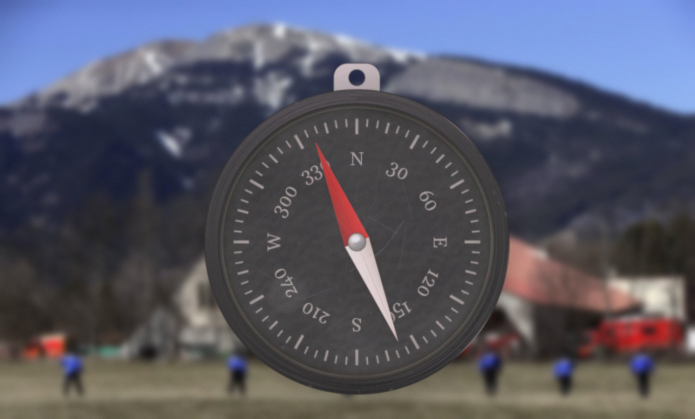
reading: **337.5** °
